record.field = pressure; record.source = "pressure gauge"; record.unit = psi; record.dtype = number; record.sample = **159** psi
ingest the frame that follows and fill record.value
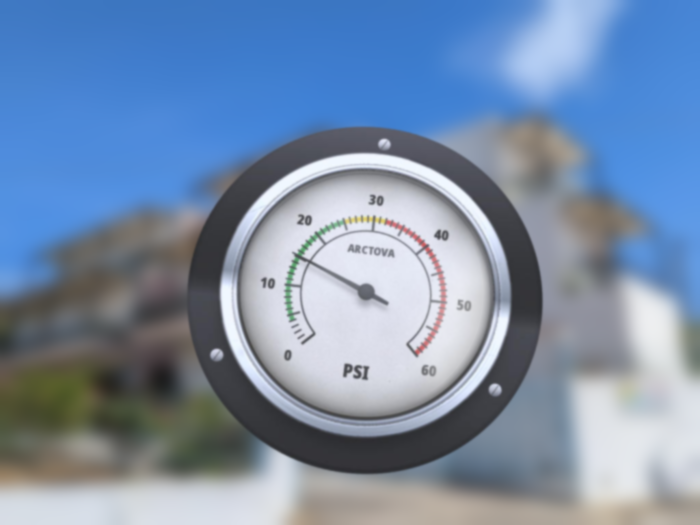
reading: **15** psi
